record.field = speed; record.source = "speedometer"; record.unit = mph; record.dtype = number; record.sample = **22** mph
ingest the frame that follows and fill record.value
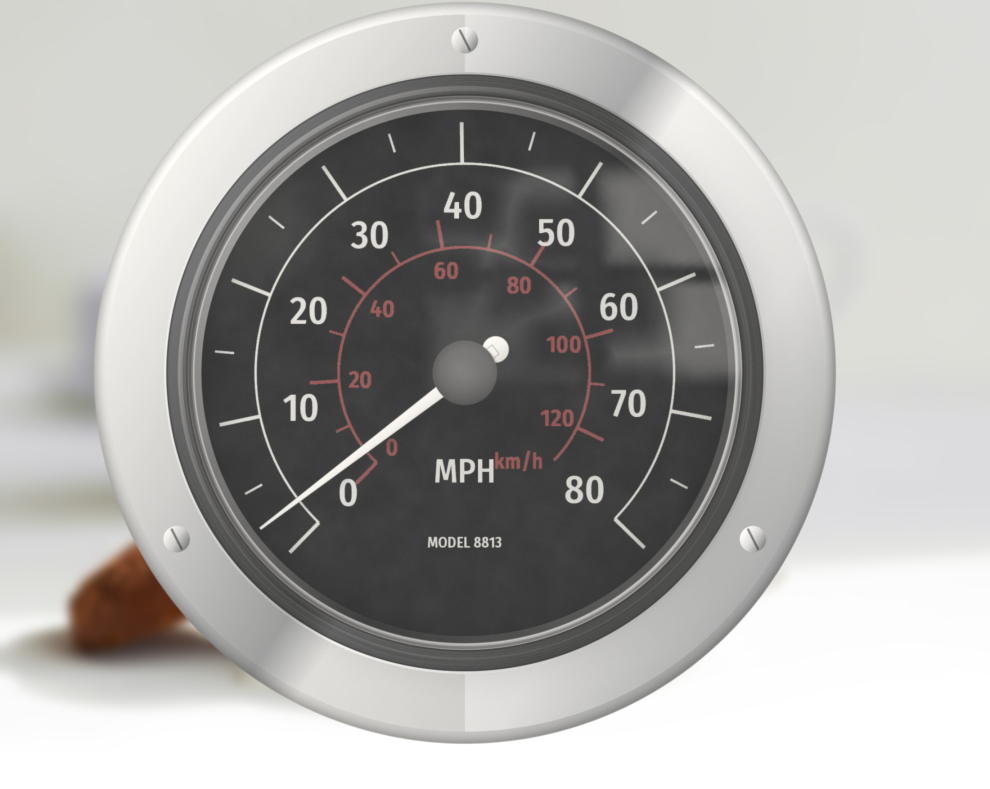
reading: **2.5** mph
